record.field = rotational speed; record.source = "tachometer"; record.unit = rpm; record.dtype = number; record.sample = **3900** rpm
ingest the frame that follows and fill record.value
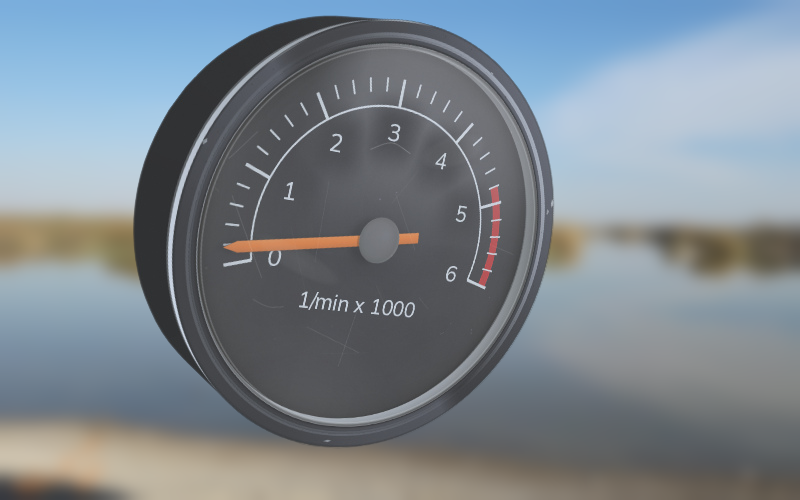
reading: **200** rpm
